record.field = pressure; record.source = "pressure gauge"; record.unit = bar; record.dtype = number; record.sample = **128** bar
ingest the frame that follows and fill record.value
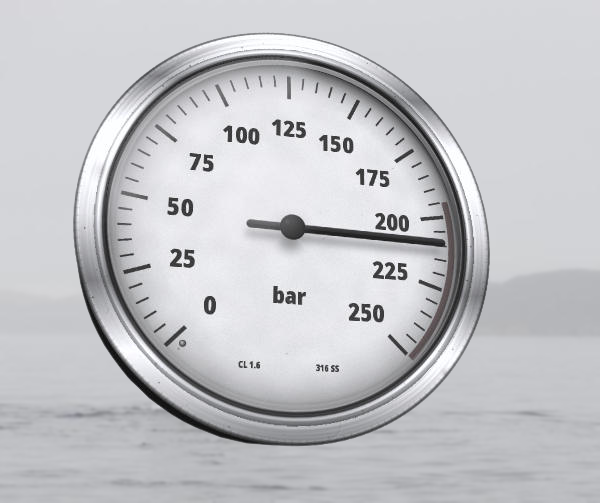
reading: **210** bar
